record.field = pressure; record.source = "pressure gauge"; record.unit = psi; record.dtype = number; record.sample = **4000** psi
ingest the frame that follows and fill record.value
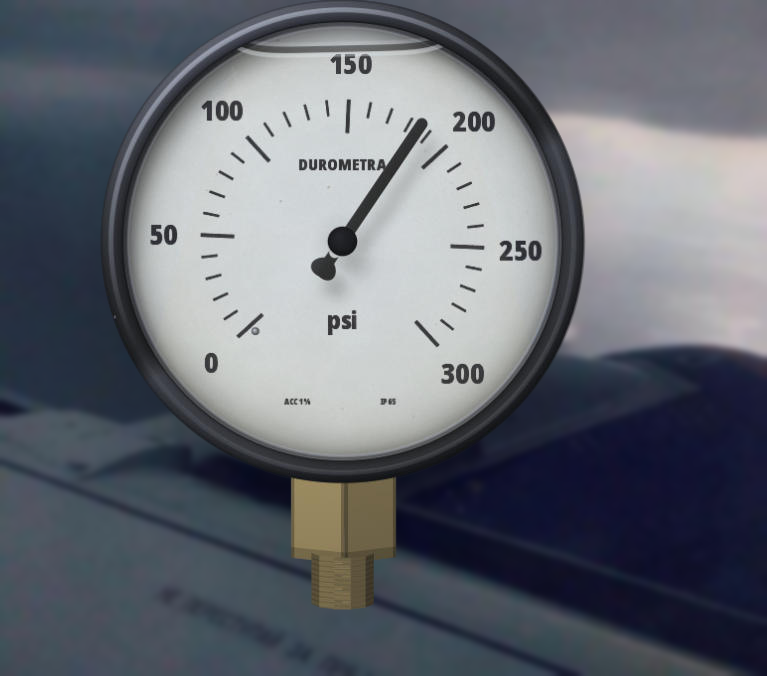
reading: **185** psi
